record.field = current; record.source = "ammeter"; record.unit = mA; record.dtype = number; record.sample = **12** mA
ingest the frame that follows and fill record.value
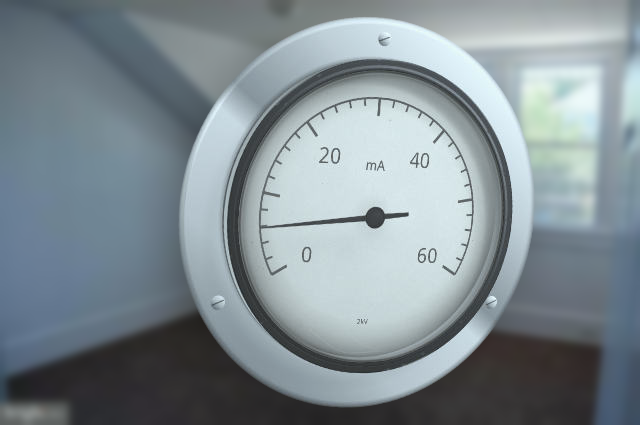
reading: **6** mA
